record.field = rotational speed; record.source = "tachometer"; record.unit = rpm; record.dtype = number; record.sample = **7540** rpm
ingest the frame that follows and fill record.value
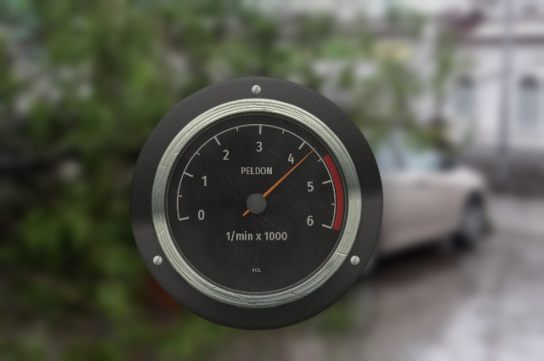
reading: **4250** rpm
